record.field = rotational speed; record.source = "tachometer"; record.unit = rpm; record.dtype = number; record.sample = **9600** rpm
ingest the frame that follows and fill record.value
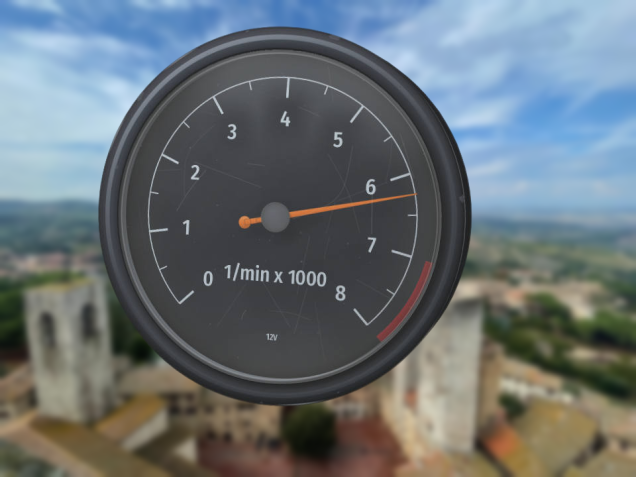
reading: **6250** rpm
